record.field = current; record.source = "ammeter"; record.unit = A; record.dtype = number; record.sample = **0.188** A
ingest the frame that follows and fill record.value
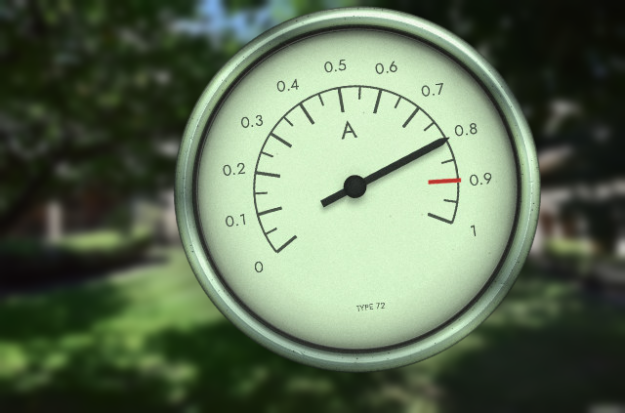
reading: **0.8** A
